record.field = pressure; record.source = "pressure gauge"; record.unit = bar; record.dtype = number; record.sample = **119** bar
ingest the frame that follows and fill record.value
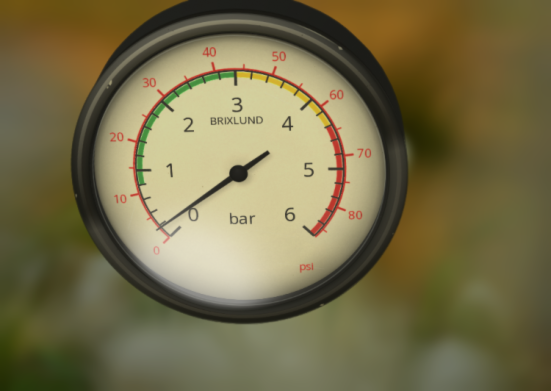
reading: **0.2** bar
